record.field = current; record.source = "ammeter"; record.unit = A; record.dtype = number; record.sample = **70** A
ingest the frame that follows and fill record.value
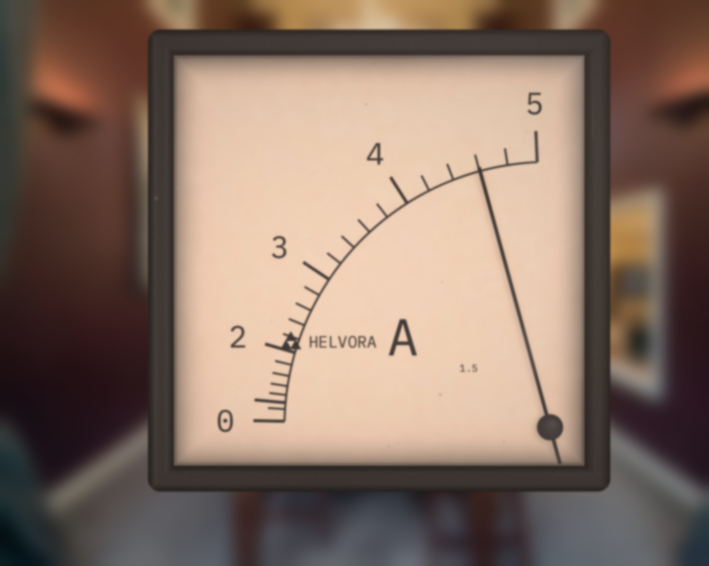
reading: **4.6** A
